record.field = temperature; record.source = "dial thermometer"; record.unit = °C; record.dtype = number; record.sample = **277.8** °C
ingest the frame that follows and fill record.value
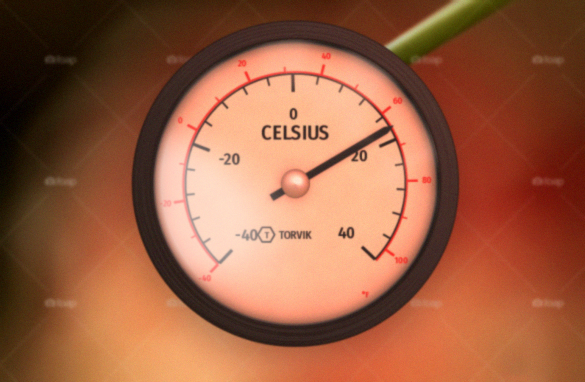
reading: **18** °C
